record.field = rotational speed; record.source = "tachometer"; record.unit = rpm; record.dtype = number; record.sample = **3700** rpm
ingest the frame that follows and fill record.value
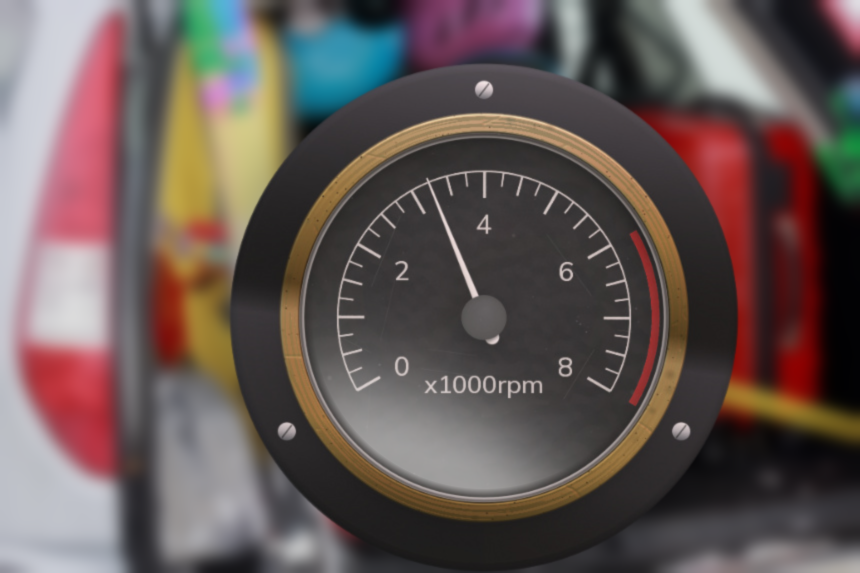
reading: **3250** rpm
